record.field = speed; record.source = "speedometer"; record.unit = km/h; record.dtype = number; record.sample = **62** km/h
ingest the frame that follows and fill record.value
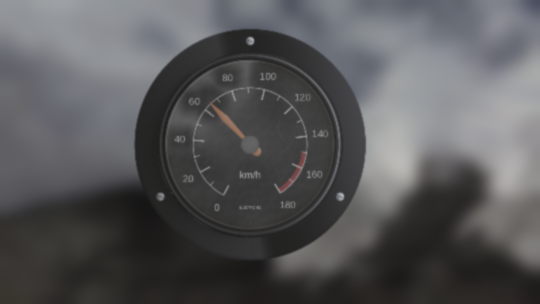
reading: **65** km/h
